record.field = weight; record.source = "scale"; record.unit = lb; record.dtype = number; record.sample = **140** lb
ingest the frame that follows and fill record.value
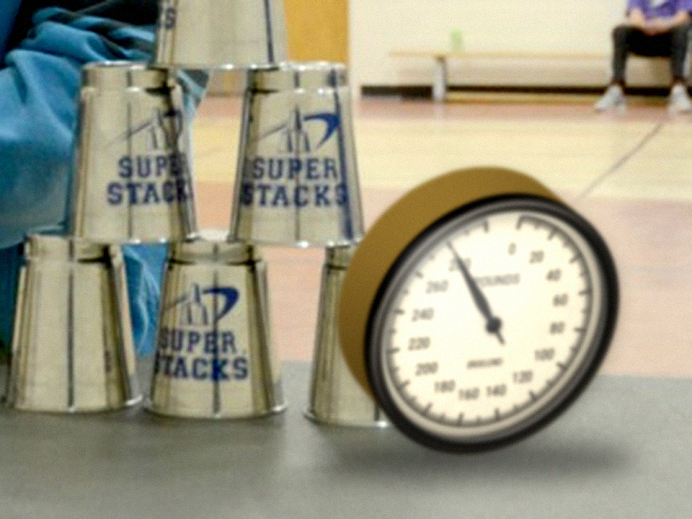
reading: **280** lb
